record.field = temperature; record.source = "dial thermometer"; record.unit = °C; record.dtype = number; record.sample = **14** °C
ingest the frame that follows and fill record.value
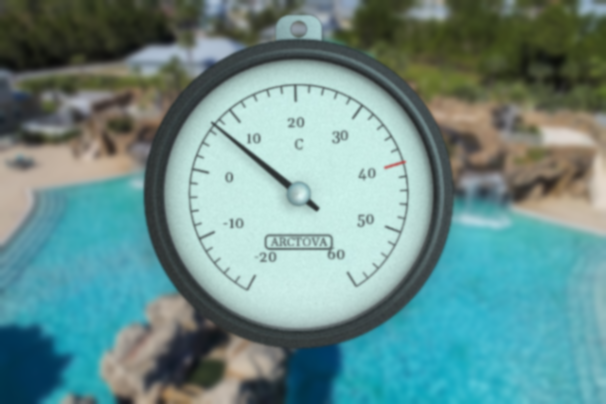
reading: **7** °C
